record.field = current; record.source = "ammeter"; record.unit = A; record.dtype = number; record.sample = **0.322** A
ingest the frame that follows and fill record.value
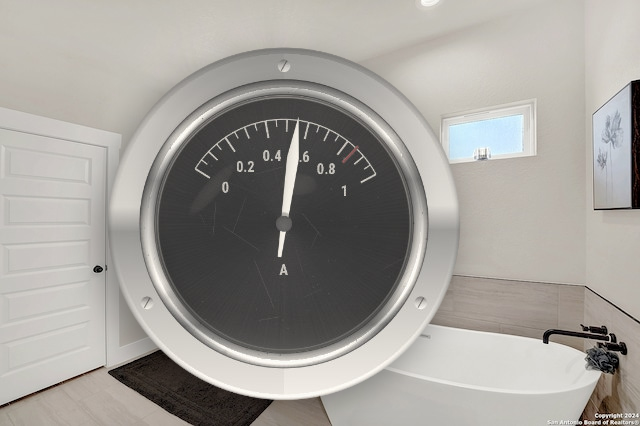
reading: **0.55** A
